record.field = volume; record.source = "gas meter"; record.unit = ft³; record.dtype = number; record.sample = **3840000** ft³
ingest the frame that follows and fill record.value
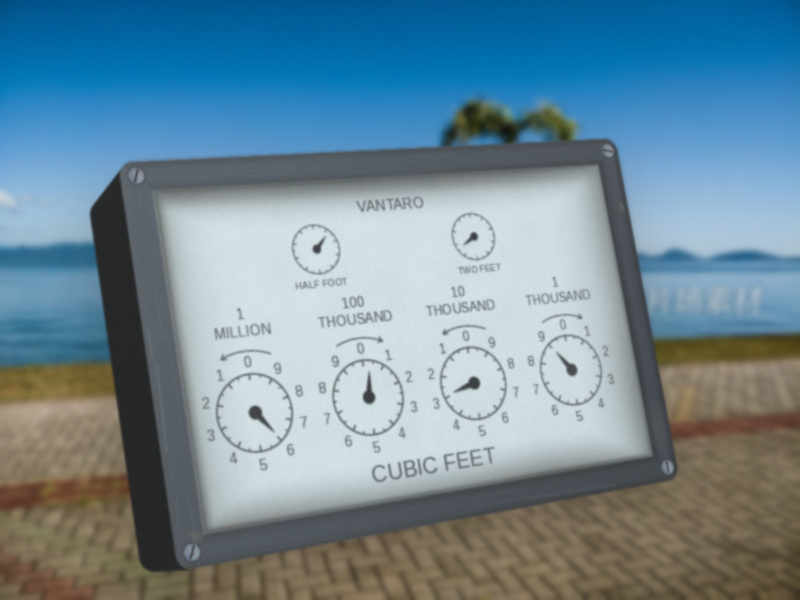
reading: **602900** ft³
